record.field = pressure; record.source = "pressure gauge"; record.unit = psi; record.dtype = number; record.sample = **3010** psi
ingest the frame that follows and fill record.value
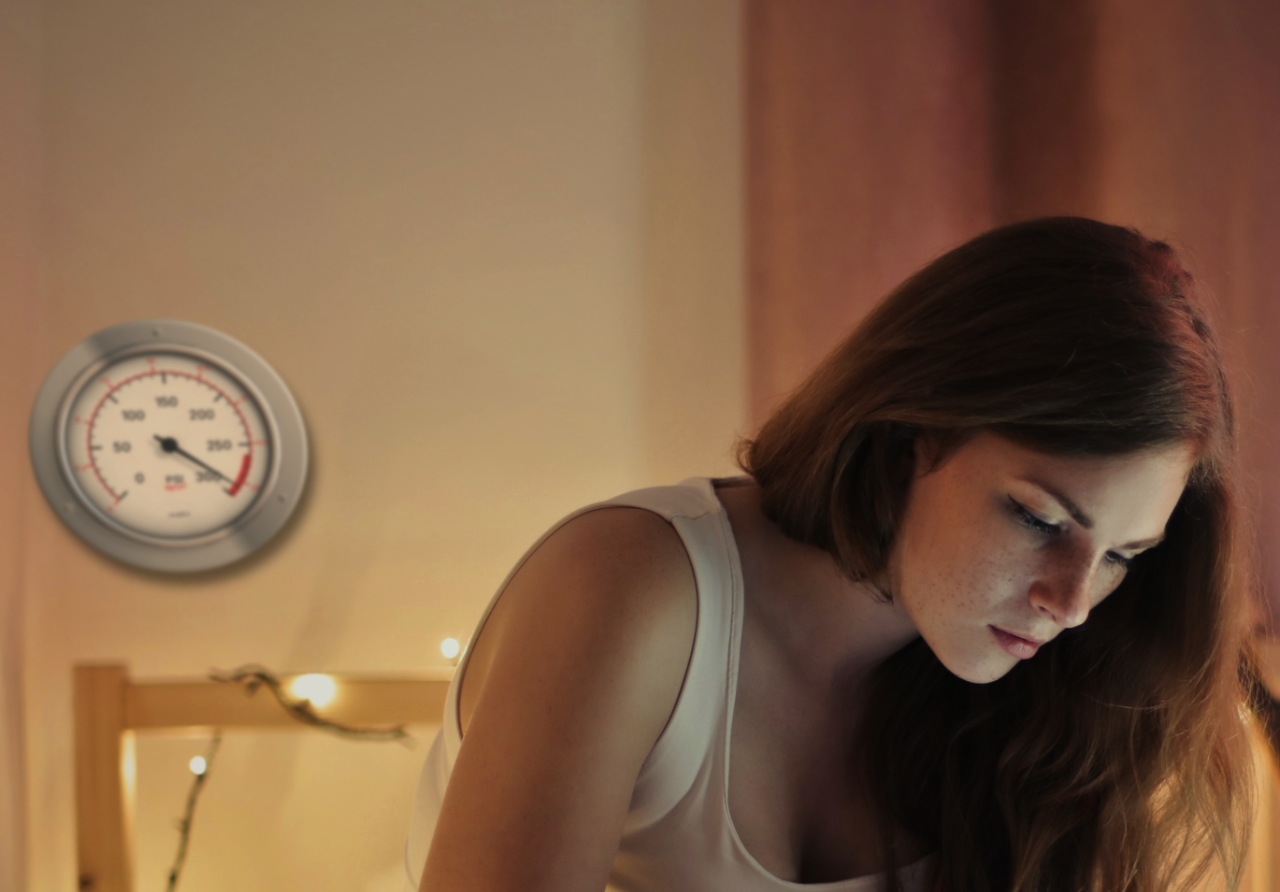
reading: **290** psi
